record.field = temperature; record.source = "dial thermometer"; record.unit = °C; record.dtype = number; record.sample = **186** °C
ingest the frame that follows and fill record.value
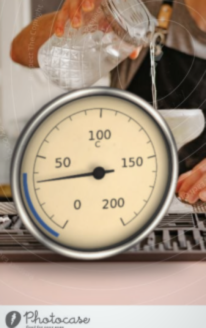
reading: **35** °C
